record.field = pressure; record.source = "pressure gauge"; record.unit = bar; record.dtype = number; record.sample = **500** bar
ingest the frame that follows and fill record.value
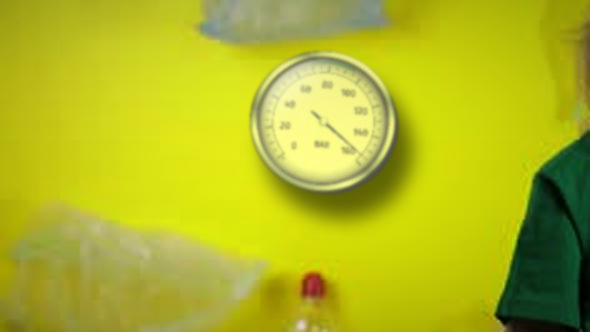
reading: **155** bar
